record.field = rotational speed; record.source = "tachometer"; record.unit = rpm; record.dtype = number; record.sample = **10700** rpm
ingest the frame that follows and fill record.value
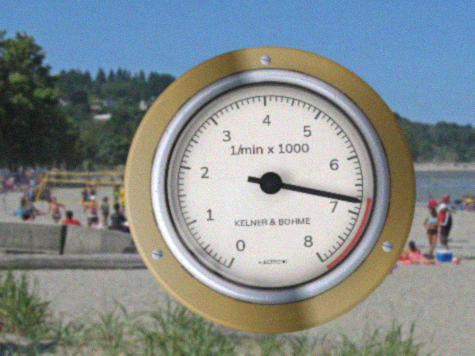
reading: **6800** rpm
